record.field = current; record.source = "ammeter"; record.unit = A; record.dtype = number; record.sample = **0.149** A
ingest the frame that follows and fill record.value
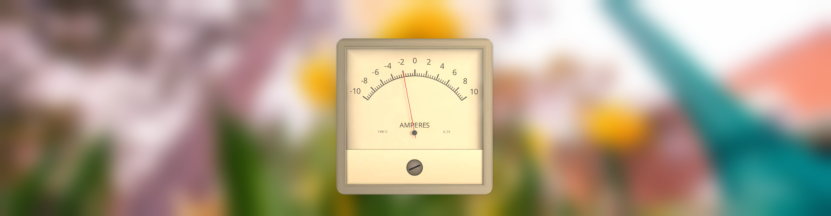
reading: **-2** A
